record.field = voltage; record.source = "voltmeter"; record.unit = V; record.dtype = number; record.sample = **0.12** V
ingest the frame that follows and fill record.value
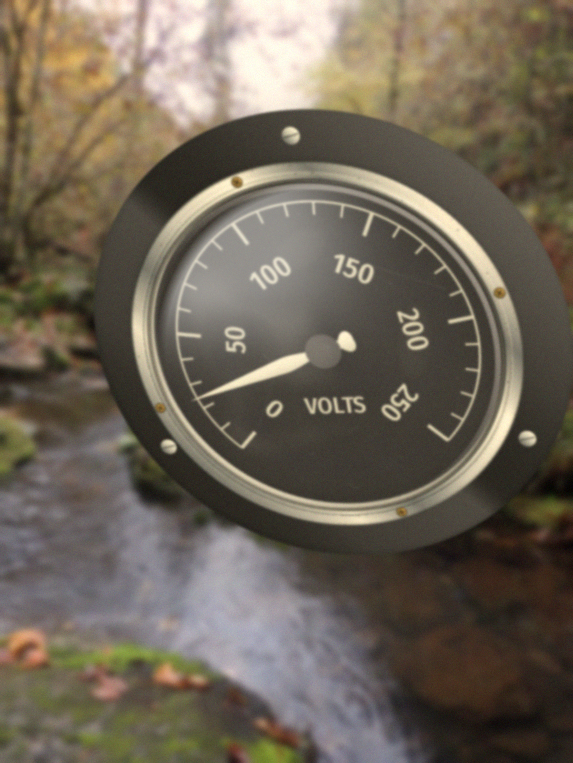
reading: **25** V
